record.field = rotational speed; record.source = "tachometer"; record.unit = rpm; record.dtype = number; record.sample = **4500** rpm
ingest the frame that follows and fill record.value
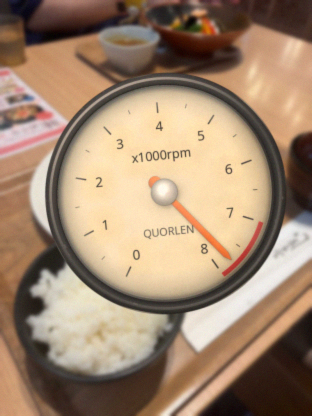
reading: **7750** rpm
